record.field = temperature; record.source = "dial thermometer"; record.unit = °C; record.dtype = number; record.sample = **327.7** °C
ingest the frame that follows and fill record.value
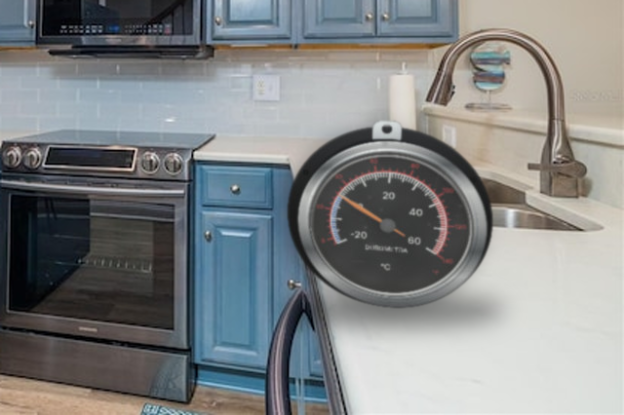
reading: **0** °C
